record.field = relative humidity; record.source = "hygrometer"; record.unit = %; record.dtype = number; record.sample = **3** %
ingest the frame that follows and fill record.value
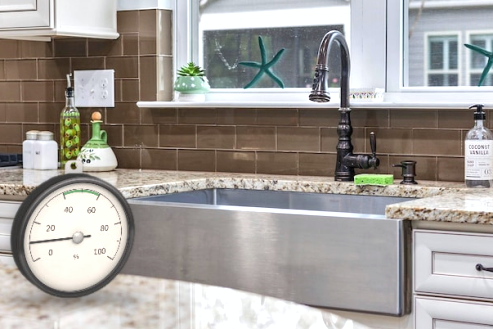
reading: **10** %
